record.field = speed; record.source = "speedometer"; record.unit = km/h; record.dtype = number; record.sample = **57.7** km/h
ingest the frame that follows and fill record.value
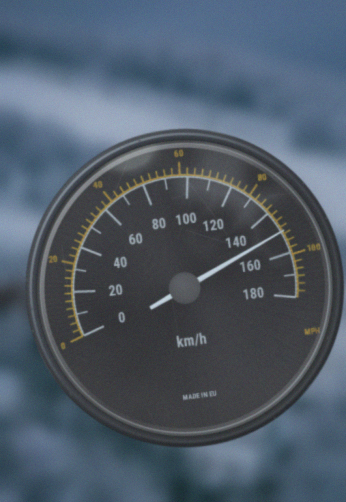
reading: **150** km/h
